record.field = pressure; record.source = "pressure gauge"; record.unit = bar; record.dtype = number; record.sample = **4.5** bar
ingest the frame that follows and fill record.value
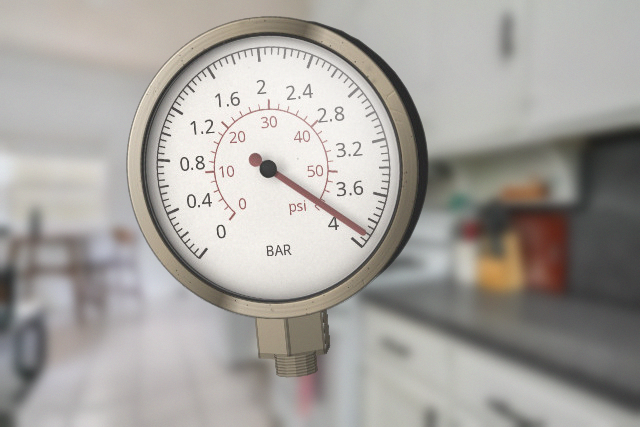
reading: **3.9** bar
